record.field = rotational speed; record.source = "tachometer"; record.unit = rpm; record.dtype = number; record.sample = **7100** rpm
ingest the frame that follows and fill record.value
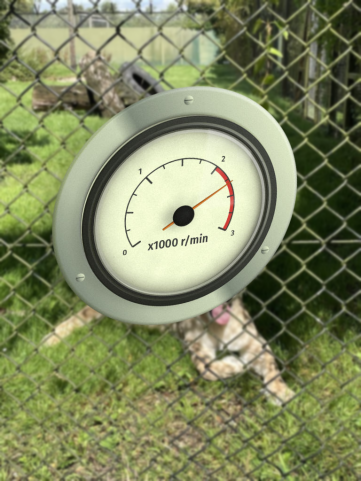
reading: **2250** rpm
